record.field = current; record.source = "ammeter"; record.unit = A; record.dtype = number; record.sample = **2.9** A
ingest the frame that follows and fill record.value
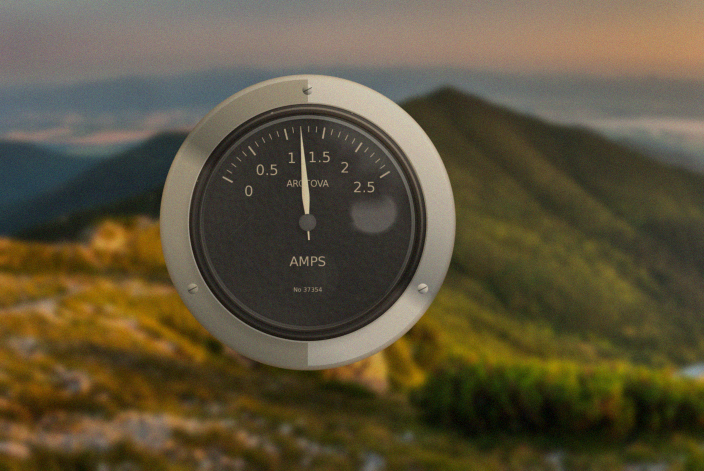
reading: **1.2** A
